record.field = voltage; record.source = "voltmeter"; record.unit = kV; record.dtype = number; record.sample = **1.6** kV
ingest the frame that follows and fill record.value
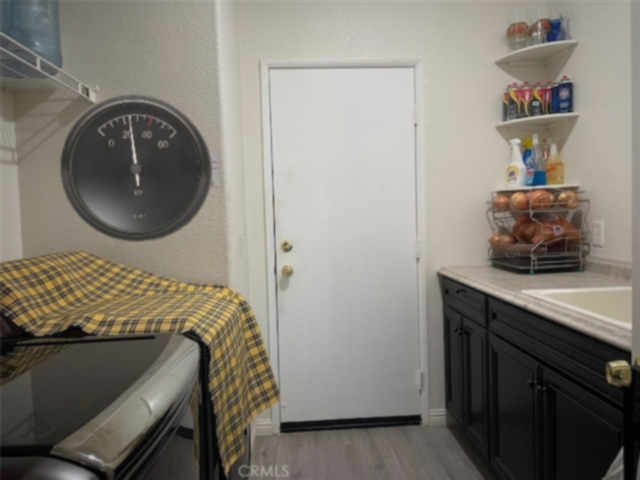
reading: **25** kV
